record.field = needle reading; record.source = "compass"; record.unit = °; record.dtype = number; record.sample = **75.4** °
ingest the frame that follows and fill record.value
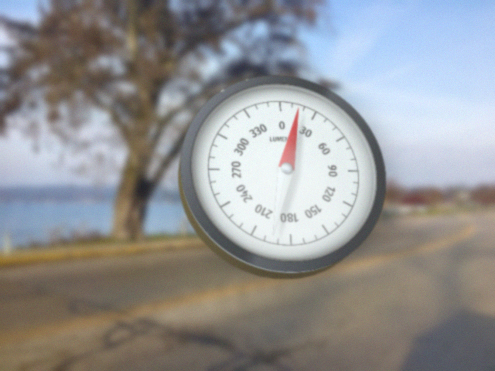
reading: **15** °
